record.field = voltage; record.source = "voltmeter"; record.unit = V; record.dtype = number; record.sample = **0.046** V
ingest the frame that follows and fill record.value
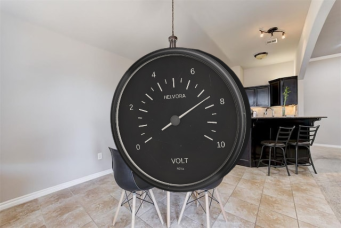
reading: **7.5** V
